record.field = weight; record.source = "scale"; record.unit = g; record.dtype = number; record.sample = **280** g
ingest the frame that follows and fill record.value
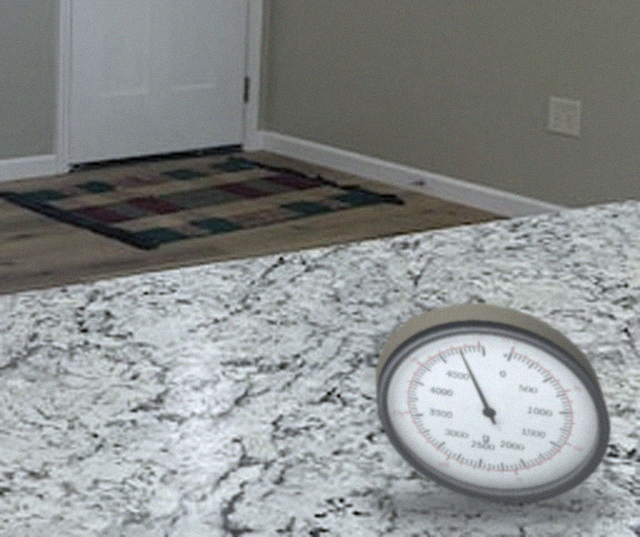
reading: **4750** g
